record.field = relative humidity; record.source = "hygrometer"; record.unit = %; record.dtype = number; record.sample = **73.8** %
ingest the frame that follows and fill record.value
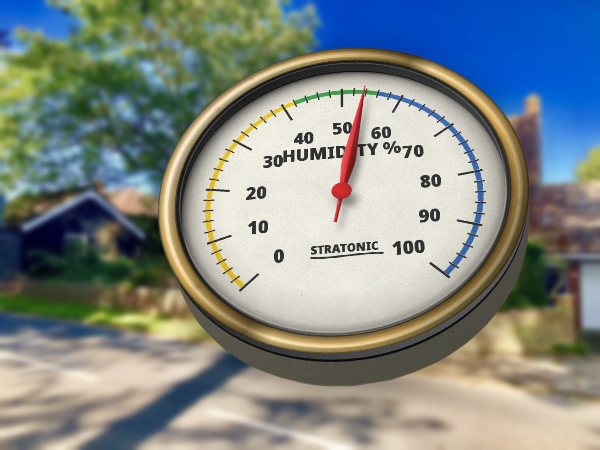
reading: **54** %
